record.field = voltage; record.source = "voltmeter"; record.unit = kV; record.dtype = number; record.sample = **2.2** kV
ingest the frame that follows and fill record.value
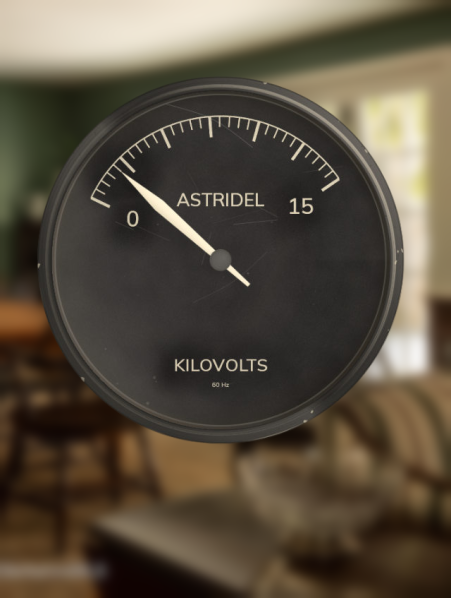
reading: **2** kV
